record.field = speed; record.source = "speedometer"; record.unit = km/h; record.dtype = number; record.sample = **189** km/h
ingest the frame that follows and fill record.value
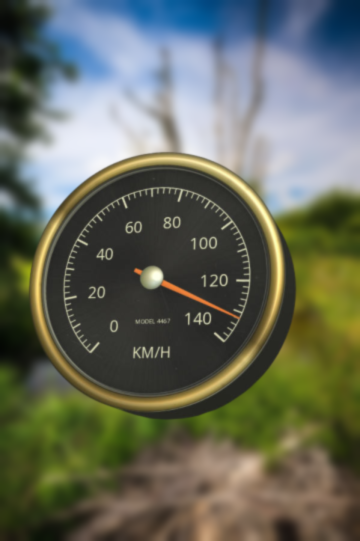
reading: **132** km/h
